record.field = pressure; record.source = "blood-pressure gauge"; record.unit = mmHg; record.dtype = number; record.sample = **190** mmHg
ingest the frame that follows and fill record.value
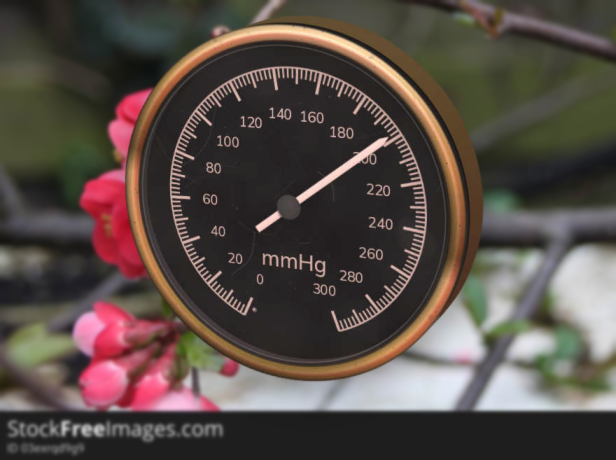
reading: **198** mmHg
